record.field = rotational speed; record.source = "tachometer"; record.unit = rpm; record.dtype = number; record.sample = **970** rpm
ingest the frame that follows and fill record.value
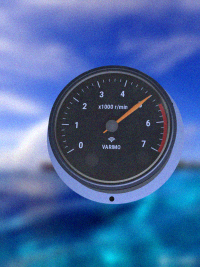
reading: **5000** rpm
